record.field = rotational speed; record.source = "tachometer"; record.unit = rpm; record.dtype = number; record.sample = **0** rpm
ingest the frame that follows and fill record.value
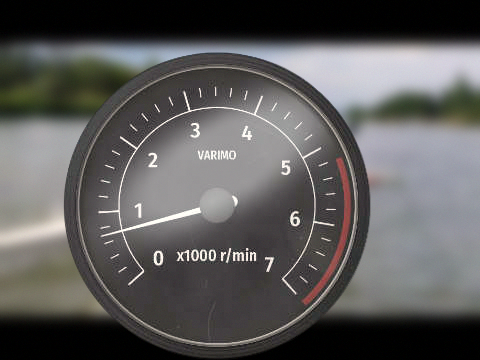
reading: **700** rpm
